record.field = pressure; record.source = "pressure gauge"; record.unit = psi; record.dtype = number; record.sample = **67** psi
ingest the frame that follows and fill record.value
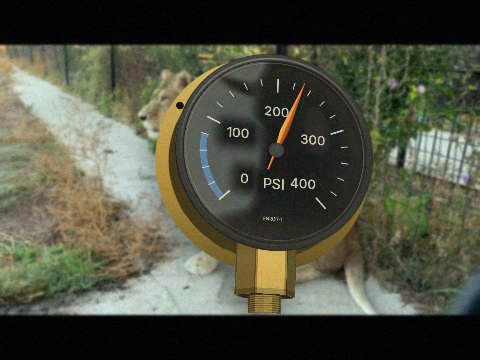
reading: **230** psi
